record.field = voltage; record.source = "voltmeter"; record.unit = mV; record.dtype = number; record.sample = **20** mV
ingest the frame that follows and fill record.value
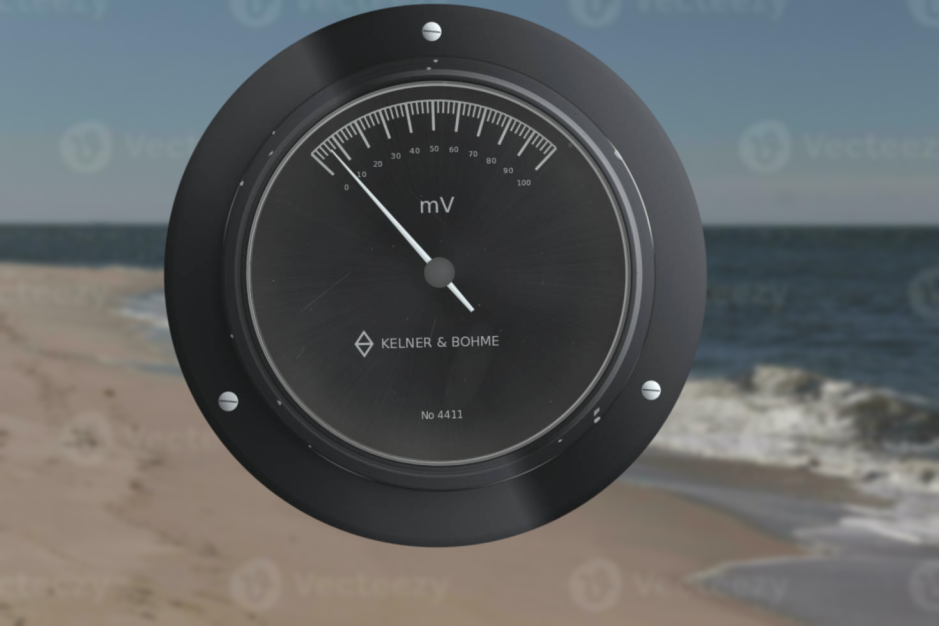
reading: **6** mV
